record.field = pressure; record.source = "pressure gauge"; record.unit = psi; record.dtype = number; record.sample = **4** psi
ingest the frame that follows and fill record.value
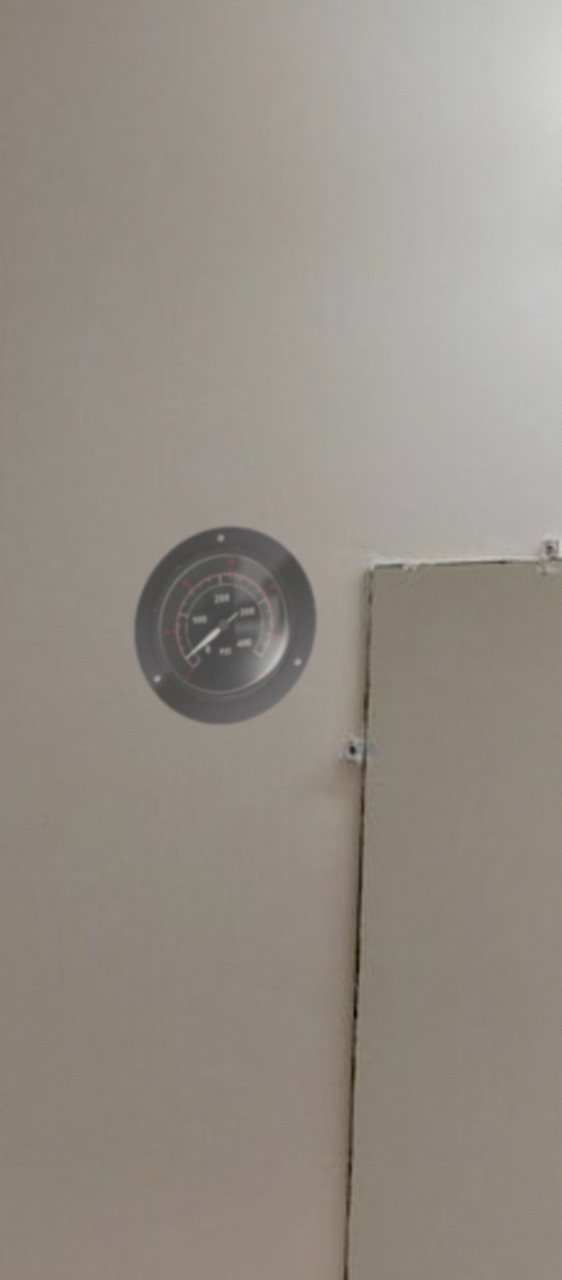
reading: **20** psi
